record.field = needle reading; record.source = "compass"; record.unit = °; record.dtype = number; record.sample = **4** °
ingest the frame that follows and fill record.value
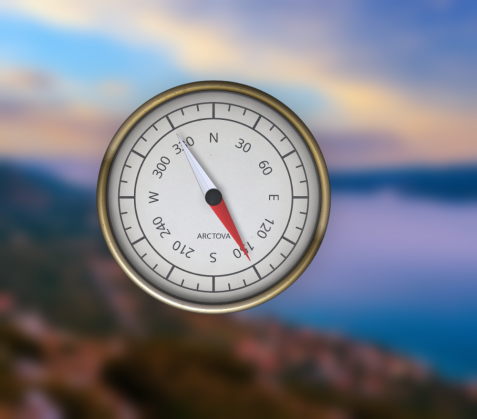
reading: **150** °
